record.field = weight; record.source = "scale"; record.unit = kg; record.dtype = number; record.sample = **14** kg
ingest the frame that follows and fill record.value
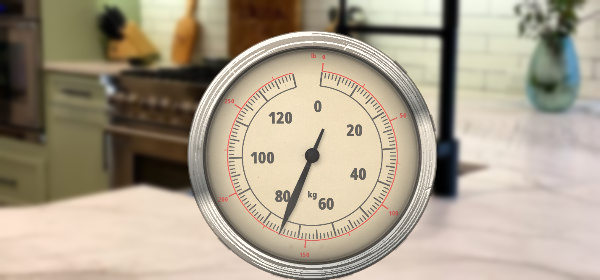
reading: **75** kg
